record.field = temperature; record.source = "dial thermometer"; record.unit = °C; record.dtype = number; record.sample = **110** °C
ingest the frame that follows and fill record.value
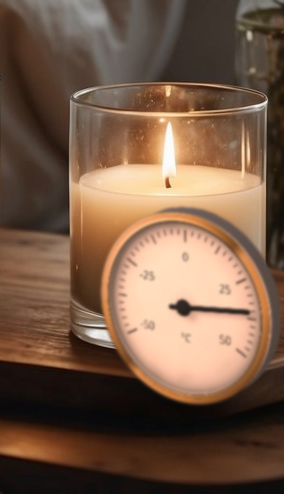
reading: **35** °C
